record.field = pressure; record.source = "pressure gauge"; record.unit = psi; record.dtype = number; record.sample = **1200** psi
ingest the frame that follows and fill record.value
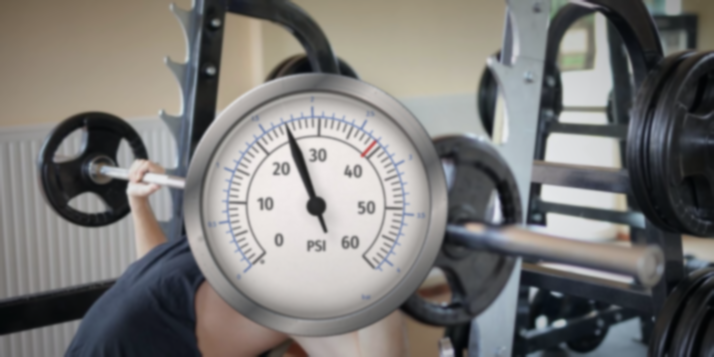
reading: **25** psi
